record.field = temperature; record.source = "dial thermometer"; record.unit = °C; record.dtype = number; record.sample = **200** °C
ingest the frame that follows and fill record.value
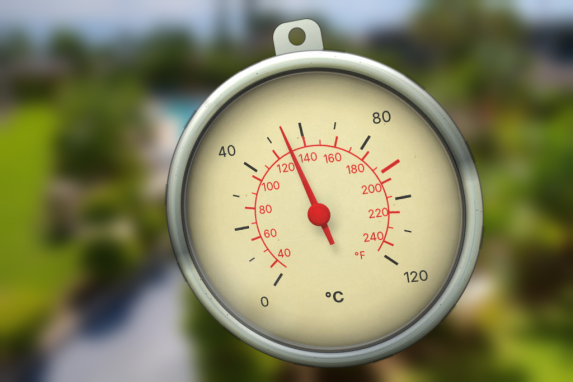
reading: **55** °C
